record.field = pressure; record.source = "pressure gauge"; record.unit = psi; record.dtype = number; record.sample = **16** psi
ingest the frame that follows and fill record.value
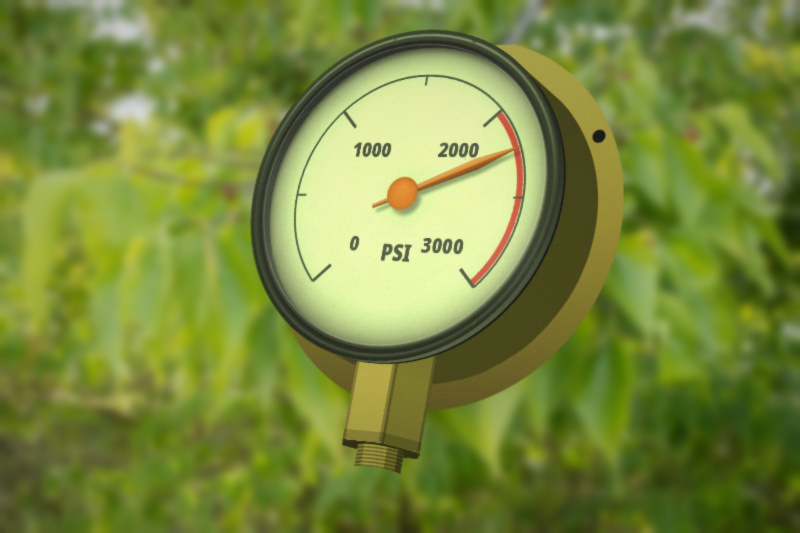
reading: **2250** psi
